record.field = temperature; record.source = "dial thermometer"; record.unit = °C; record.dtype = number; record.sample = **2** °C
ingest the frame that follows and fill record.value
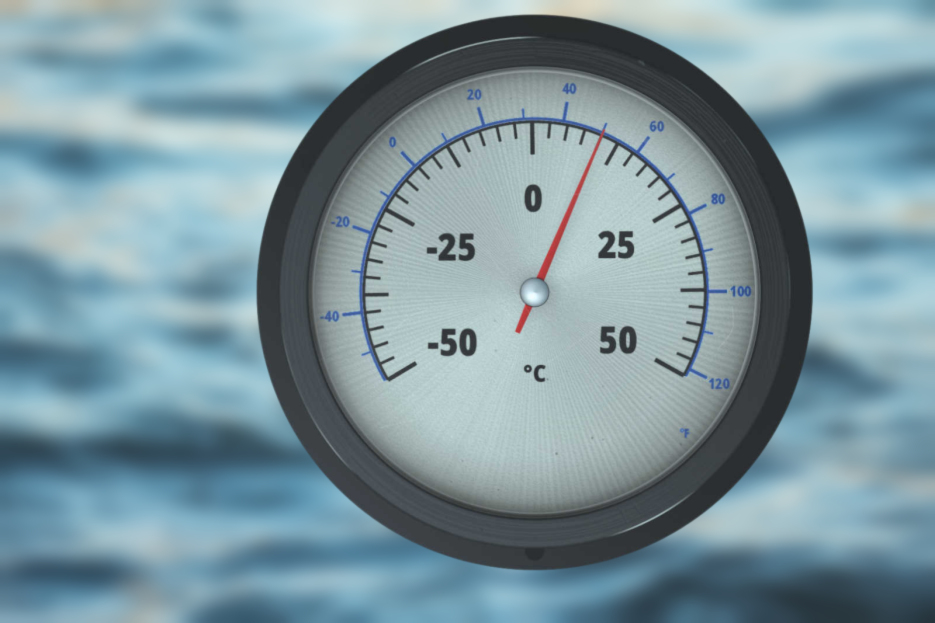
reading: **10** °C
